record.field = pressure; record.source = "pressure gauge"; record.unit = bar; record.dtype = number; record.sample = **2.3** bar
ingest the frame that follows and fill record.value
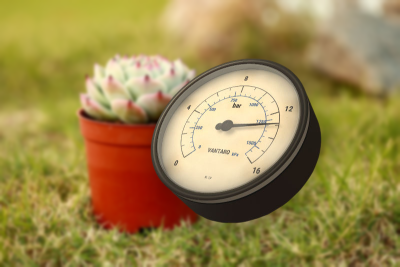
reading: **13** bar
